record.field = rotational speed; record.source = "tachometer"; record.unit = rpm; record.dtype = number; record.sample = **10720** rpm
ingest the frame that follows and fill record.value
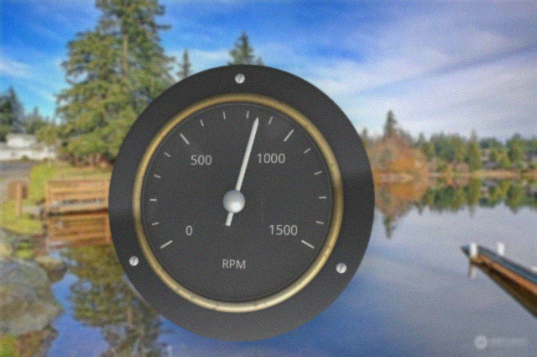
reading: **850** rpm
